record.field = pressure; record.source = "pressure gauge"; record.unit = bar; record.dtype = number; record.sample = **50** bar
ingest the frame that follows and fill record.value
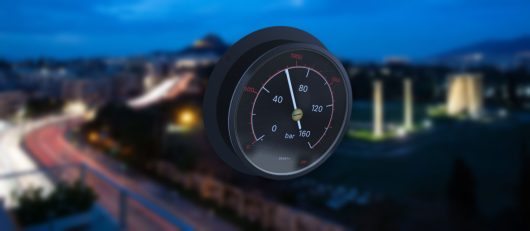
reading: **60** bar
